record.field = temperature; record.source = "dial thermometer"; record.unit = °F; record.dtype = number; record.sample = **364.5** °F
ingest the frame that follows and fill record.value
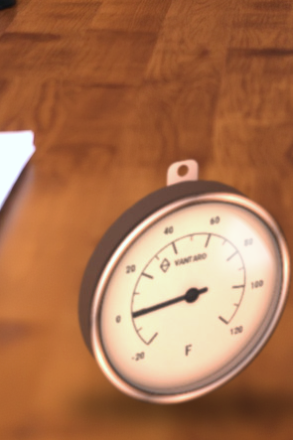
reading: **0** °F
